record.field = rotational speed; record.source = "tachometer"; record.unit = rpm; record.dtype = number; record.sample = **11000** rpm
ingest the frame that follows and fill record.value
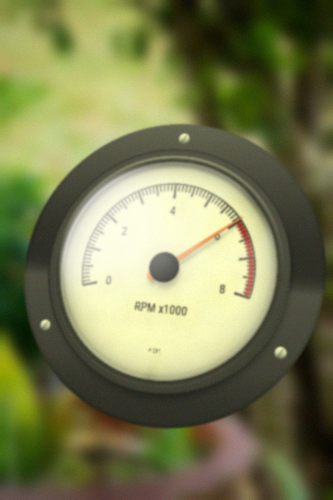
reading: **6000** rpm
